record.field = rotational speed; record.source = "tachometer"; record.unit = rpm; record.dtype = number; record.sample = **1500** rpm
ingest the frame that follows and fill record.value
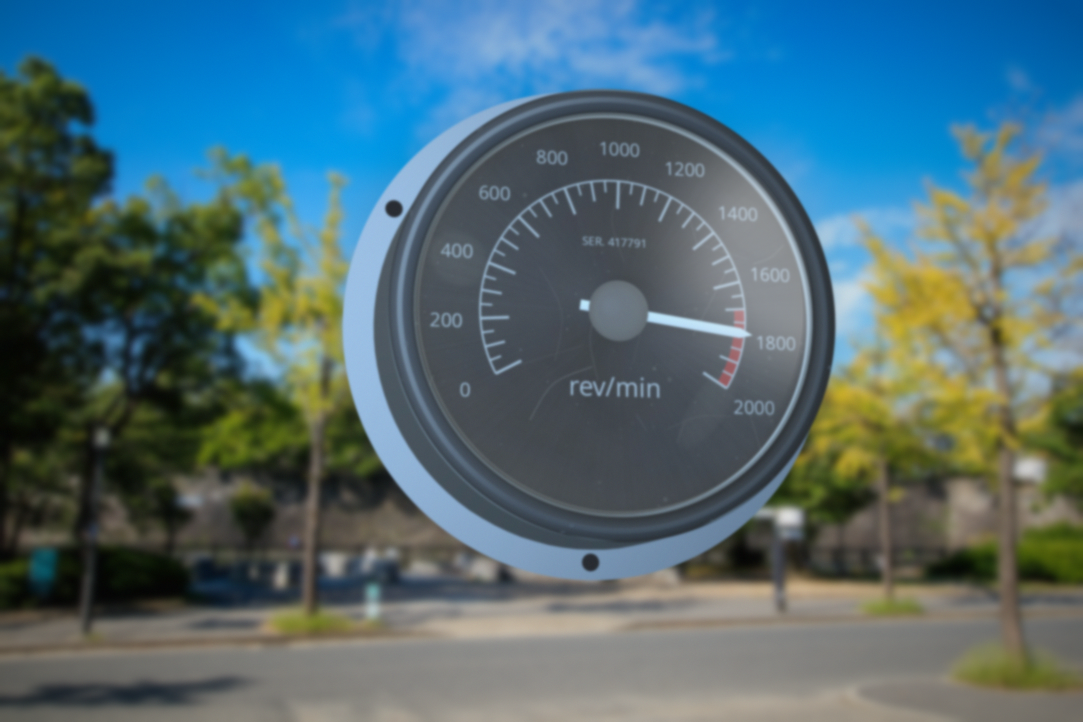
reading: **1800** rpm
